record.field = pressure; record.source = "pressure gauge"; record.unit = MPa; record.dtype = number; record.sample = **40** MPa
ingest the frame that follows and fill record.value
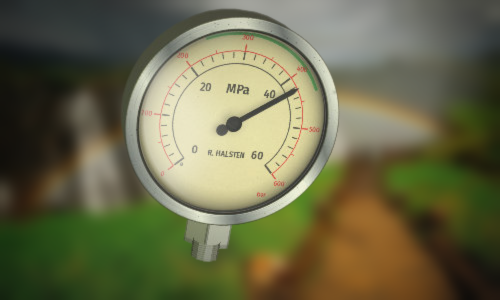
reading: **42** MPa
